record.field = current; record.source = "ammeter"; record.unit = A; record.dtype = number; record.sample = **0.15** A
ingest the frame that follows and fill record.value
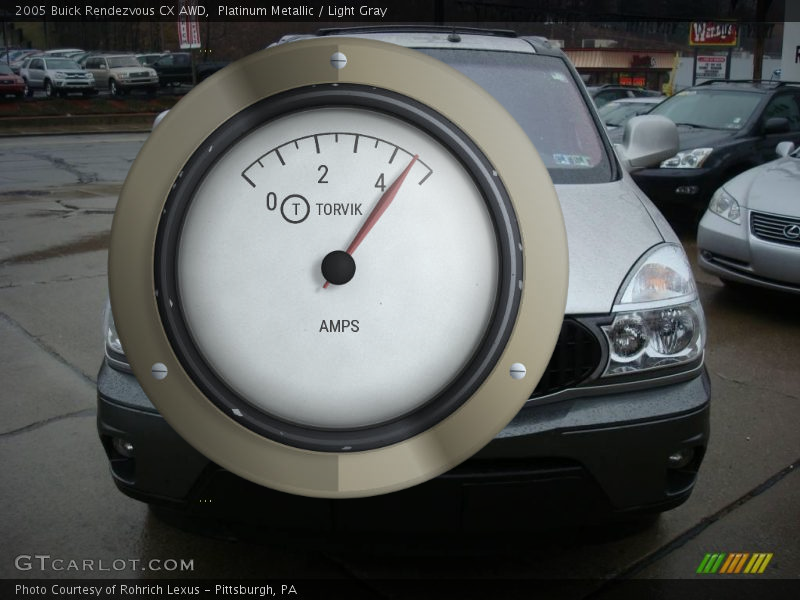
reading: **4.5** A
